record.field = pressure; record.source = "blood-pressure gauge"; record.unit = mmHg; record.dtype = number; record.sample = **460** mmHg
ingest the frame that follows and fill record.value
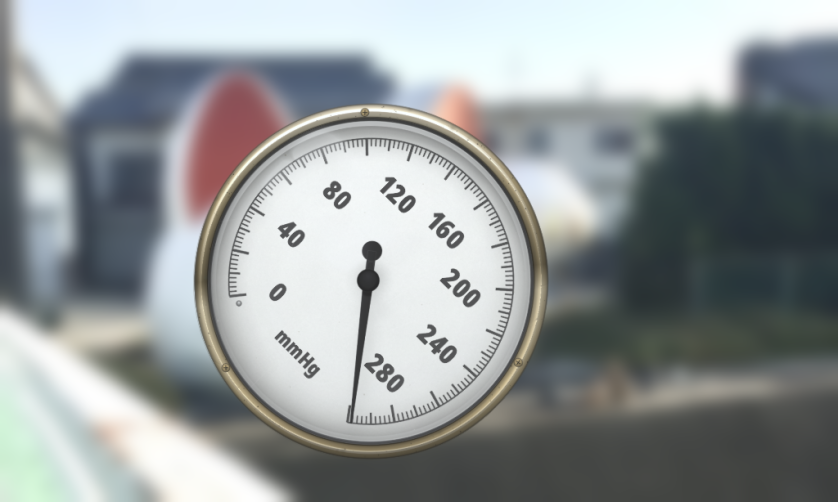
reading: **298** mmHg
